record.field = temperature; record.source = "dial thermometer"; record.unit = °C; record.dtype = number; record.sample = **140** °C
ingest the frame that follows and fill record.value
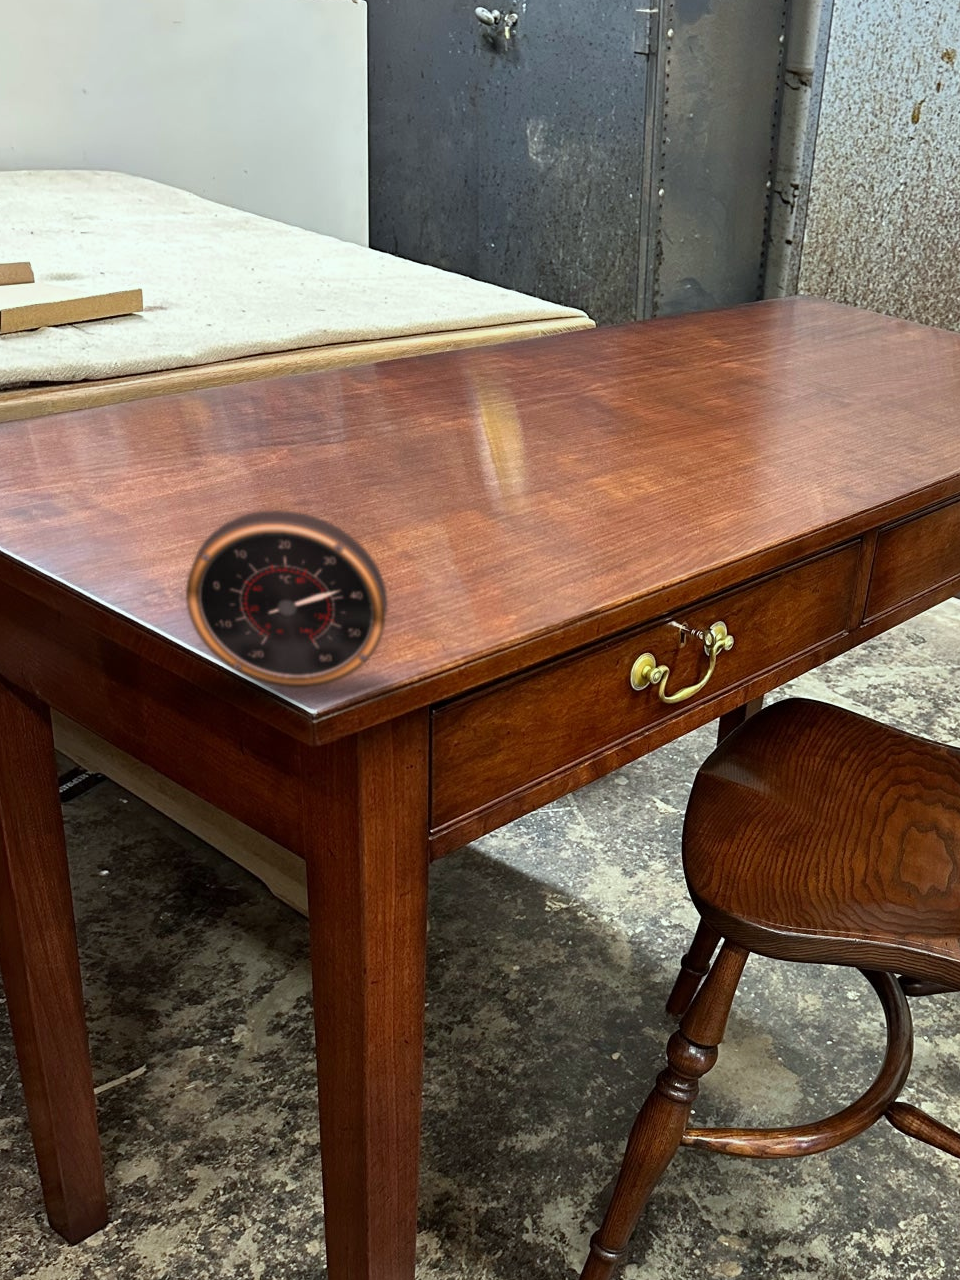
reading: **37.5** °C
